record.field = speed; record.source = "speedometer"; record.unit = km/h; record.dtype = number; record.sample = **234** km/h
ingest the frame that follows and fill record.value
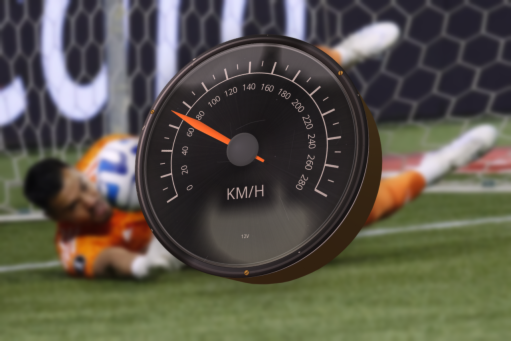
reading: **70** km/h
